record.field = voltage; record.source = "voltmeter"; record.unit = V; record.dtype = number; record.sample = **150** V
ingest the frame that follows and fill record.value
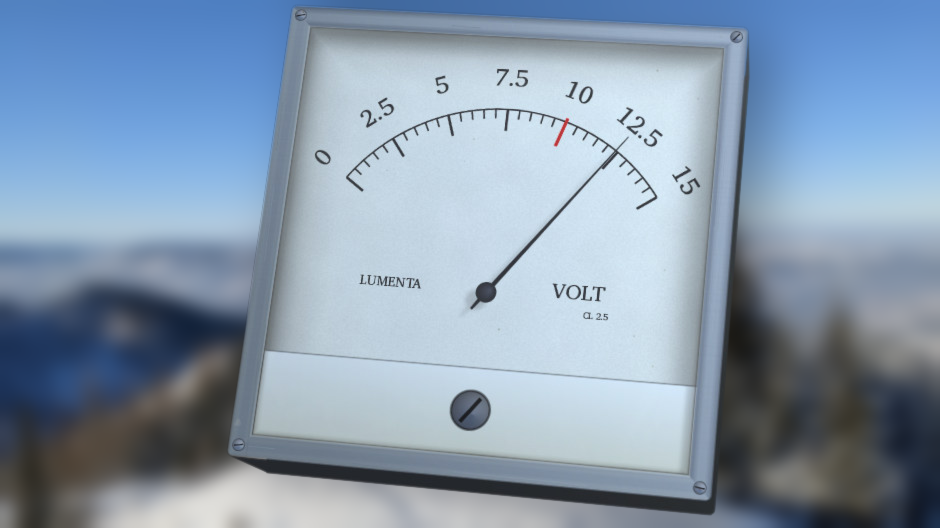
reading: **12.5** V
